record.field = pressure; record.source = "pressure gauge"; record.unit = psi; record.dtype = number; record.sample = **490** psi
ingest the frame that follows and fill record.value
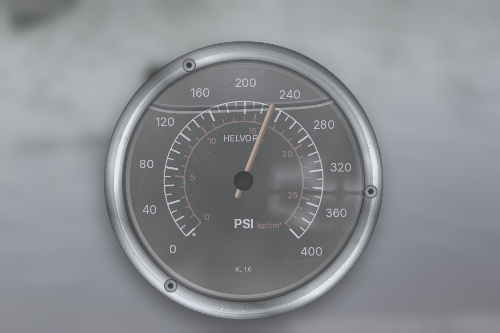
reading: **230** psi
